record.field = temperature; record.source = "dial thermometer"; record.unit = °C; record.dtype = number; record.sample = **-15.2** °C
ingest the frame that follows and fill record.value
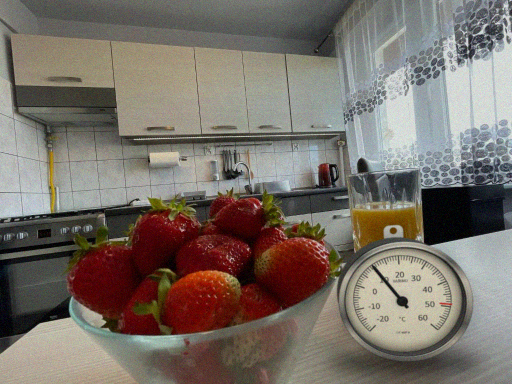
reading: **10** °C
